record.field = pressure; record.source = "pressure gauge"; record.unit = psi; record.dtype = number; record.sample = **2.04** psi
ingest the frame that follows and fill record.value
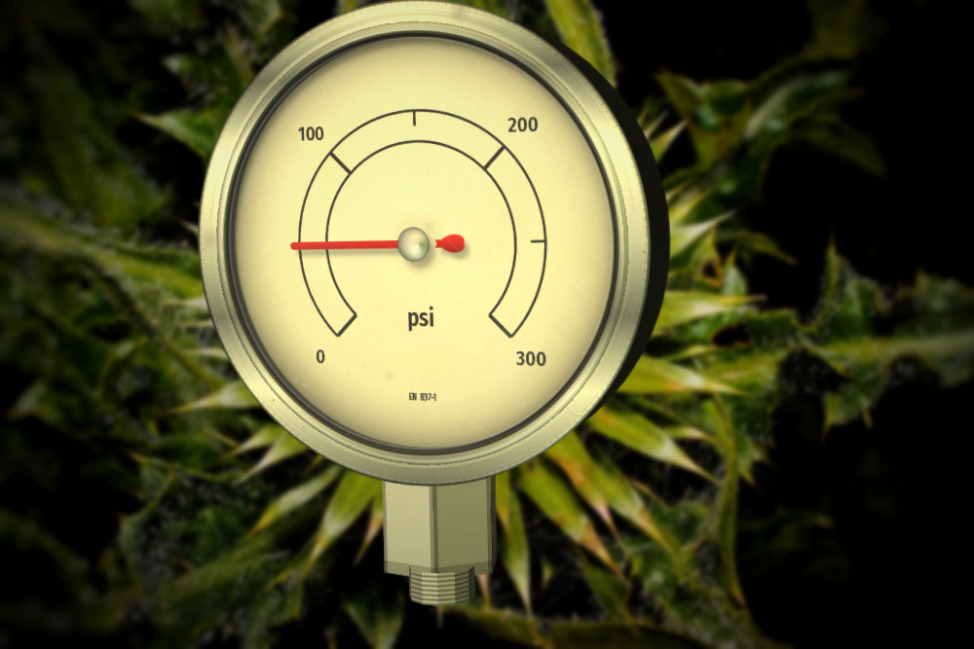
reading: **50** psi
